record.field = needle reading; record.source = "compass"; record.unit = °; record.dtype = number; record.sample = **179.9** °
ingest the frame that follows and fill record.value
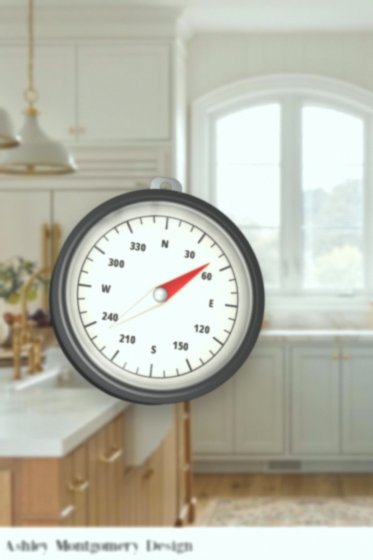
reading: **50** °
